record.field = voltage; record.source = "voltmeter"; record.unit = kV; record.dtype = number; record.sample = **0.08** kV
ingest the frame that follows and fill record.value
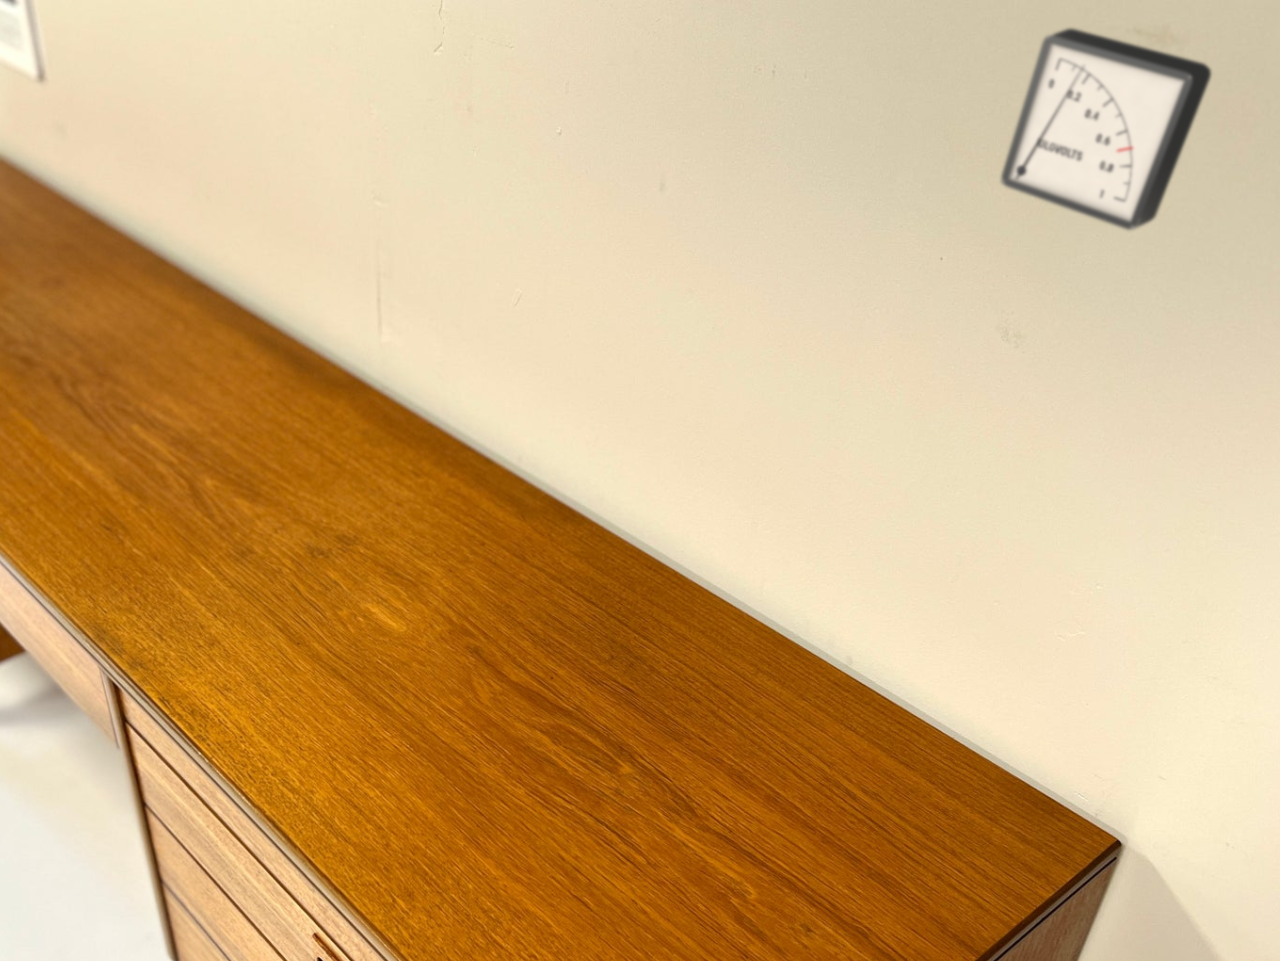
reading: **0.15** kV
